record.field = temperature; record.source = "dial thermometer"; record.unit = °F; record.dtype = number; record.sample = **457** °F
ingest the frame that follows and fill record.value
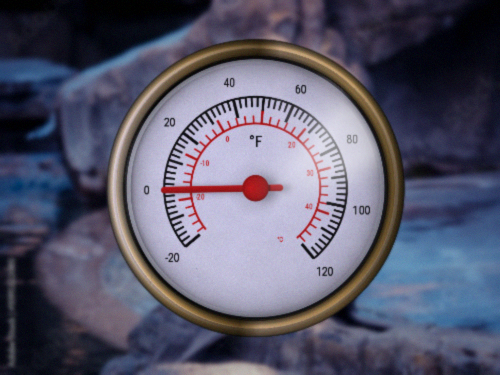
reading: **0** °F
